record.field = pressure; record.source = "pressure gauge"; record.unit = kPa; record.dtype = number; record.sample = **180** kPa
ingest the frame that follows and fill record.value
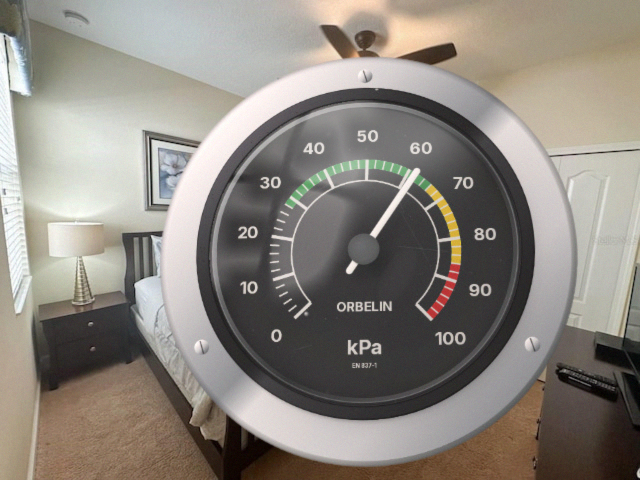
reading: **62** kPa
